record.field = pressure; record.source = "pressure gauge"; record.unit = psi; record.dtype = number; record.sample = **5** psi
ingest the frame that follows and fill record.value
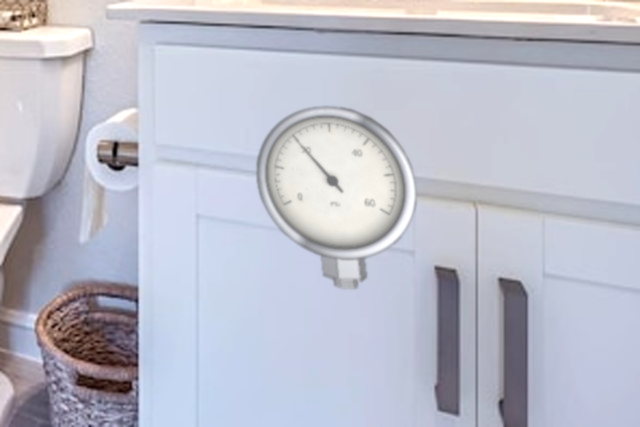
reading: **20** psi
